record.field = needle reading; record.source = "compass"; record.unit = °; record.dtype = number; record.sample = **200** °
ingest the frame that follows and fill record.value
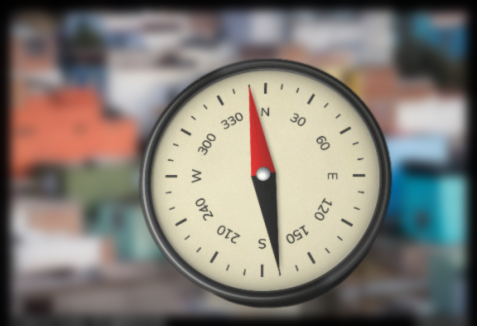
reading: **350** °
